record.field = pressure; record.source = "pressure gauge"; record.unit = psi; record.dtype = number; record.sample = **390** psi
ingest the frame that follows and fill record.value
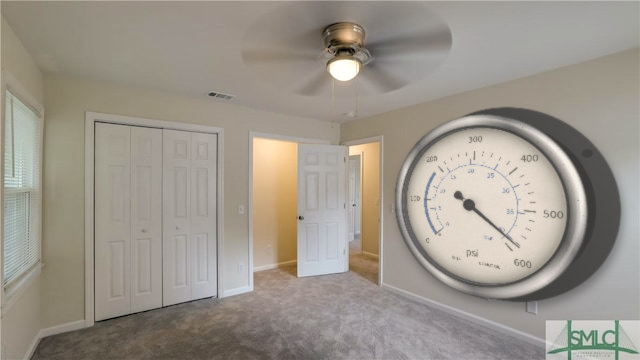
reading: **580** psi
